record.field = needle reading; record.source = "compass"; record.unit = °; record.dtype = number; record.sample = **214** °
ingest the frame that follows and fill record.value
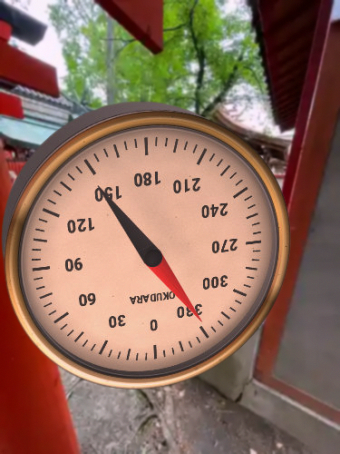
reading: **327.5** °
